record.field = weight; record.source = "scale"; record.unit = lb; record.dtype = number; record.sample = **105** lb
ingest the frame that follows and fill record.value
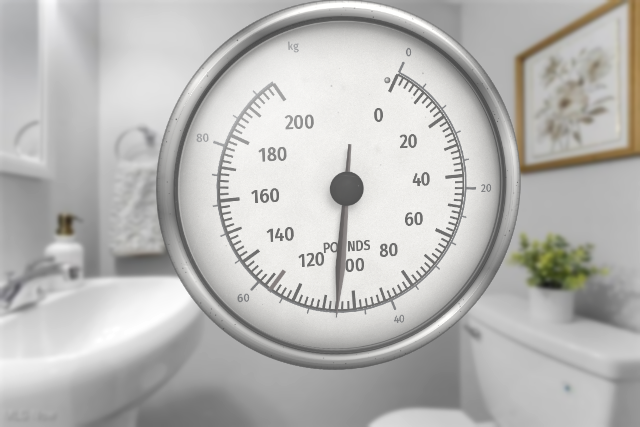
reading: **106** lb
